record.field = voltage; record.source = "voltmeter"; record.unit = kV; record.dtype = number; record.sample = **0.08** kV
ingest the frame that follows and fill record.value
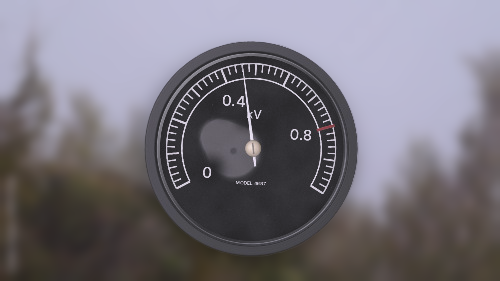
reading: **0.46** kV
